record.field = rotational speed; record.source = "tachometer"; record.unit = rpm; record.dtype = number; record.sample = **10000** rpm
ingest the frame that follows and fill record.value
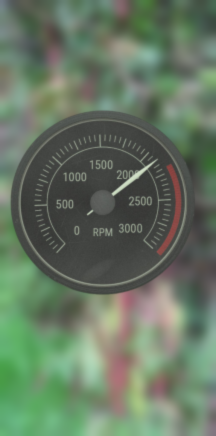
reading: **2100** rpm
